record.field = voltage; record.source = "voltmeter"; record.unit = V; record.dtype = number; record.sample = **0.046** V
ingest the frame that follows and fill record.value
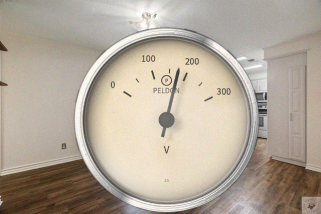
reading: **175** V
